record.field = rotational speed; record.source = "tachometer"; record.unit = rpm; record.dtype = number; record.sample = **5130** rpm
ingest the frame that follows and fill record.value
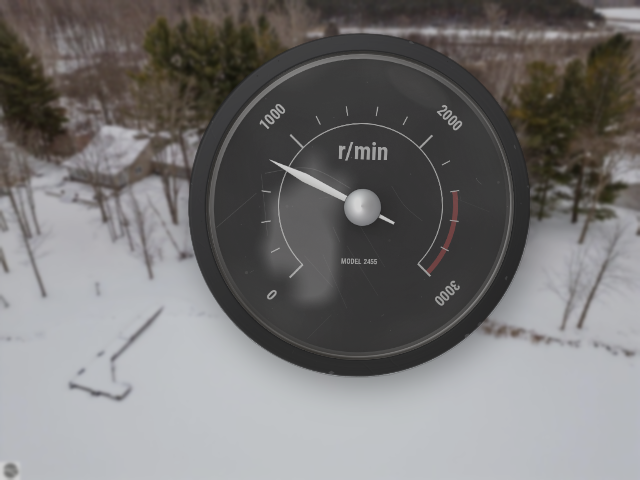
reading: **800** rpm
